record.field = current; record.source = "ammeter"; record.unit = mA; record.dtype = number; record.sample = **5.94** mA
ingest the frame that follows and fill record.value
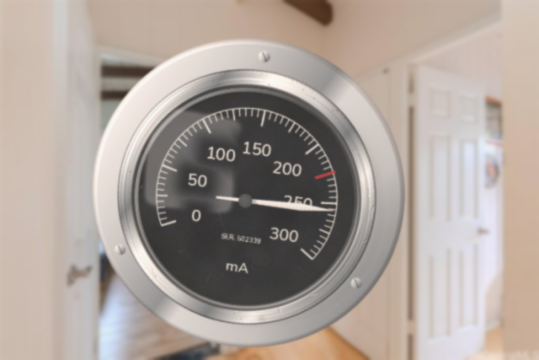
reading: **255** mA
